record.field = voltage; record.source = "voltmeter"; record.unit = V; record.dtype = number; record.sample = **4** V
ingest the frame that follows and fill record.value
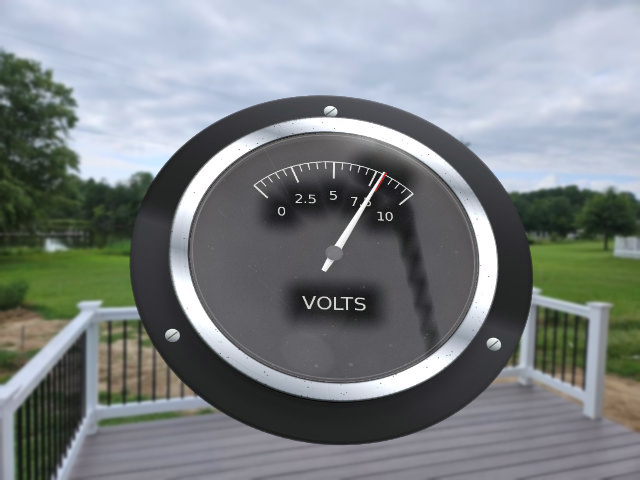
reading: **8** V
